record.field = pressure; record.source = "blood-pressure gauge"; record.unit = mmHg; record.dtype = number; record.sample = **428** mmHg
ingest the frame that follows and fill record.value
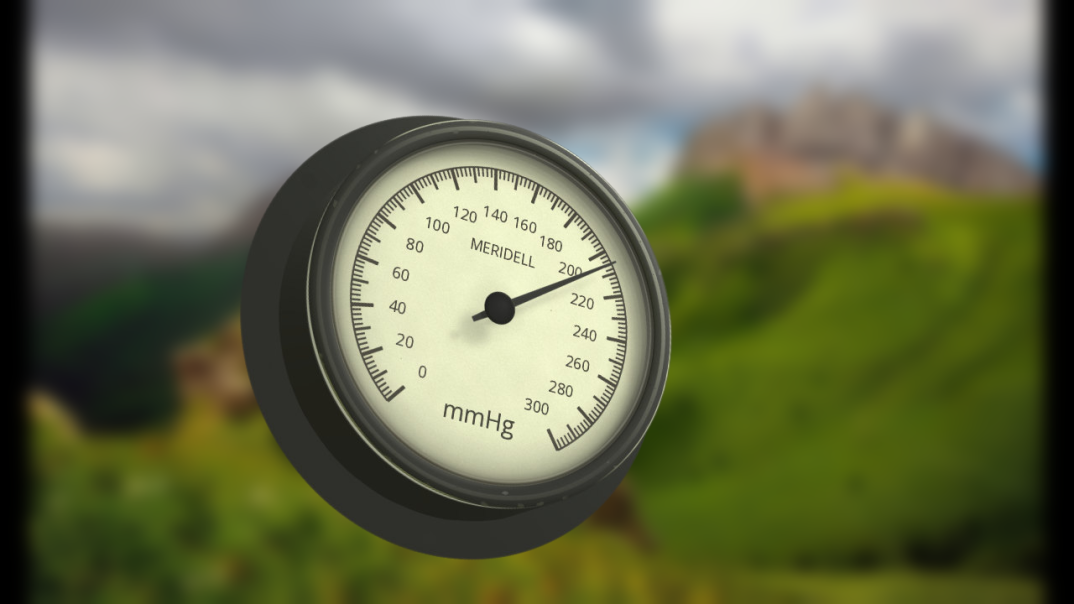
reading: **206** mmHg
